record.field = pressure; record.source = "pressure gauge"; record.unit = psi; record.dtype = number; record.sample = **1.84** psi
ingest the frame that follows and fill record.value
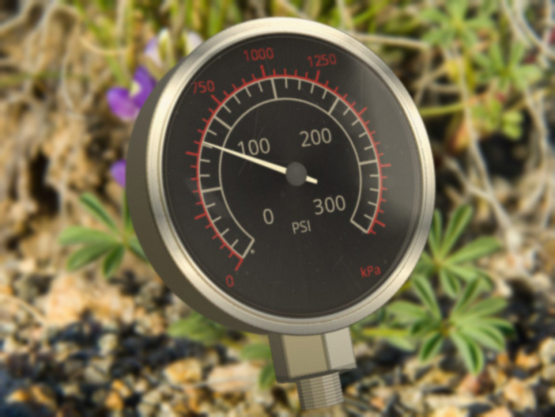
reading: **80** psi
